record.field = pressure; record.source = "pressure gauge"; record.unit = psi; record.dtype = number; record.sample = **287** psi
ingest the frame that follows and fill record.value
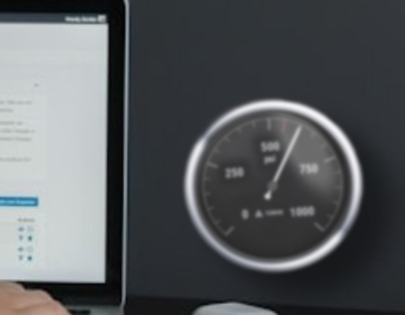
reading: **600** psi
